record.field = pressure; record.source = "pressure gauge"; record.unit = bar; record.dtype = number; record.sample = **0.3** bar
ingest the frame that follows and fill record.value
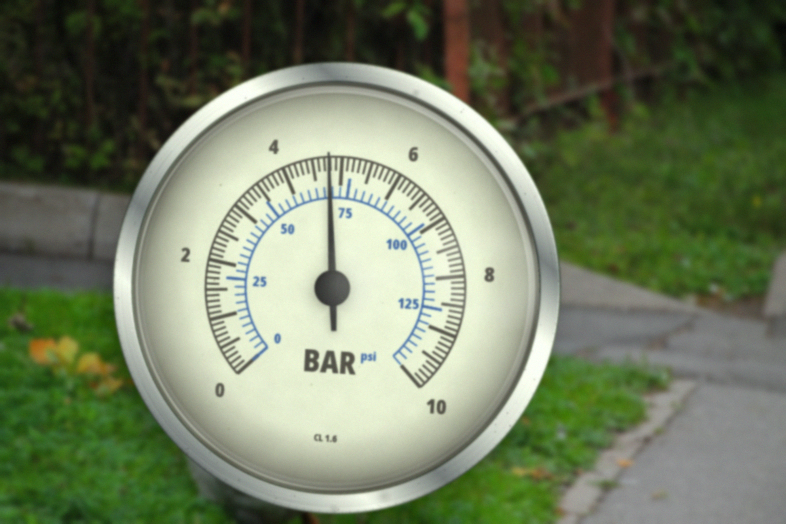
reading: **4.8** bar
